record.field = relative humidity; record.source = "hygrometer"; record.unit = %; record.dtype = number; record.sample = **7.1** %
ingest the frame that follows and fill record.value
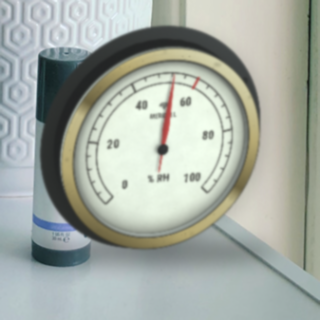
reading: **52** %
